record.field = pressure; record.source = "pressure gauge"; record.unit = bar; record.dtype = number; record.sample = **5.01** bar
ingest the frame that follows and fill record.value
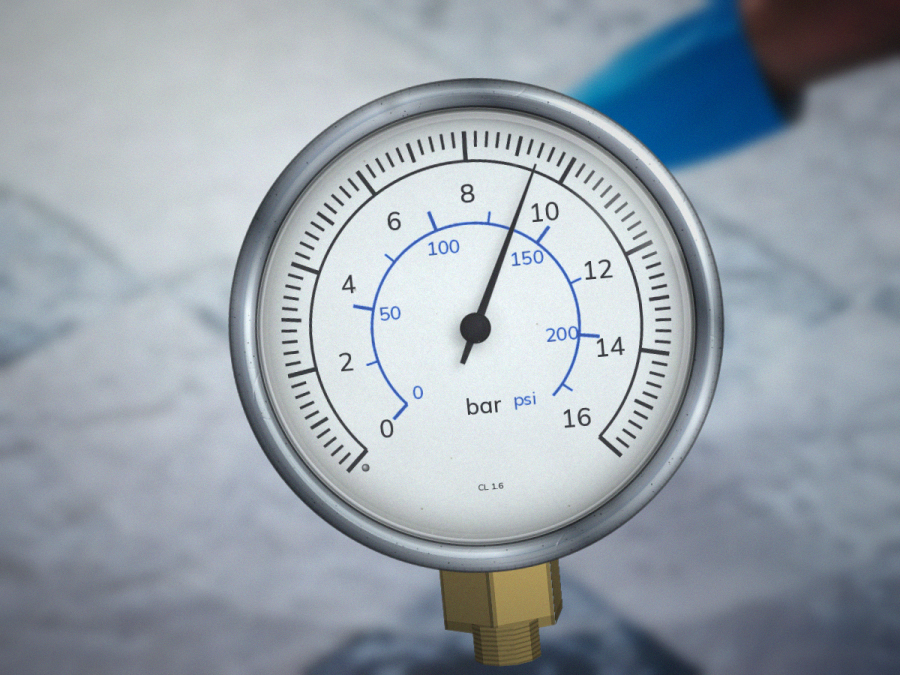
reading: **9.4** bar
